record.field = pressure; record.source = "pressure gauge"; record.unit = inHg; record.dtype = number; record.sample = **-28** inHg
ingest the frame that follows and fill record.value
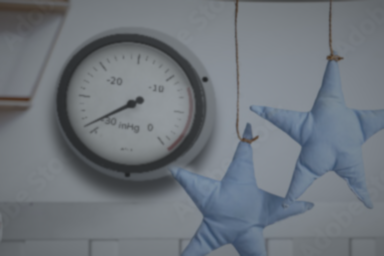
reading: **-29** inHg
